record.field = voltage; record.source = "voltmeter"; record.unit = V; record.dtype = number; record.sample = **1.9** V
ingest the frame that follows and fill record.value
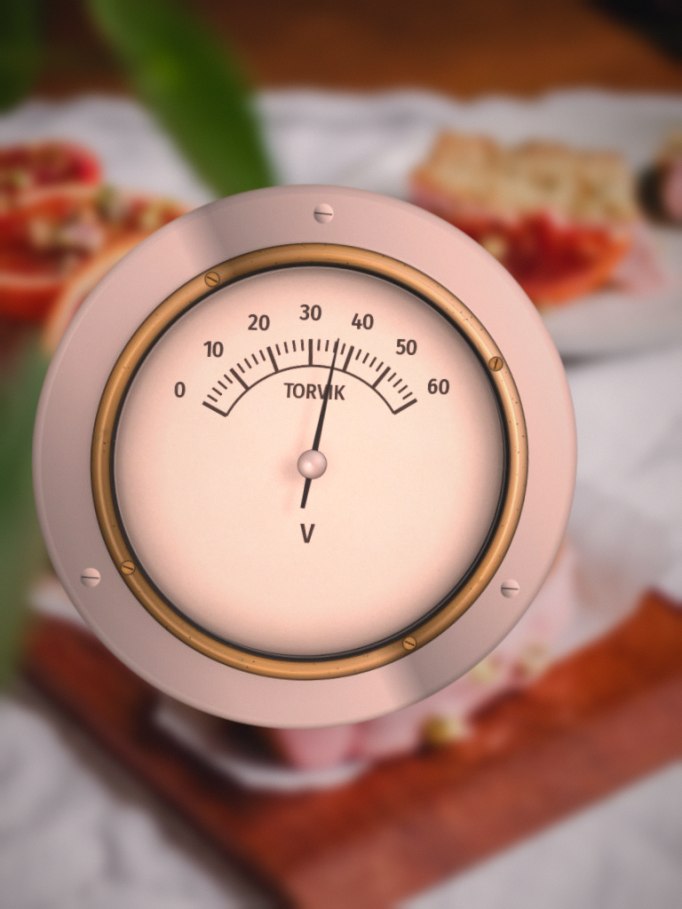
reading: **36** V
